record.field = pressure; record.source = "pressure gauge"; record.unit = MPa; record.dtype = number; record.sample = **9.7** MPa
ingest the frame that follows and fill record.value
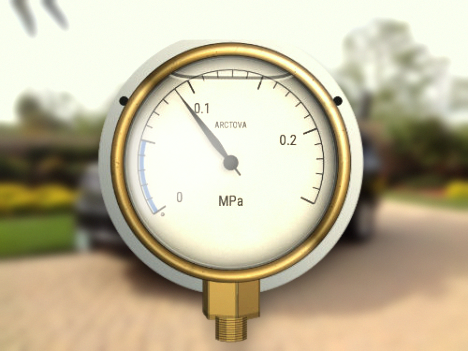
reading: **0.09** MPa
